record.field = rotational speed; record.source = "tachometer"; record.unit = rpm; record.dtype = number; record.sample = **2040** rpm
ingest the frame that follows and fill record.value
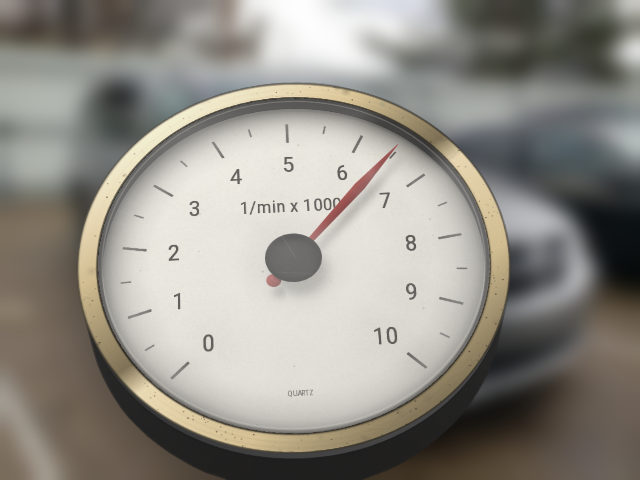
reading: **6500** rpm
